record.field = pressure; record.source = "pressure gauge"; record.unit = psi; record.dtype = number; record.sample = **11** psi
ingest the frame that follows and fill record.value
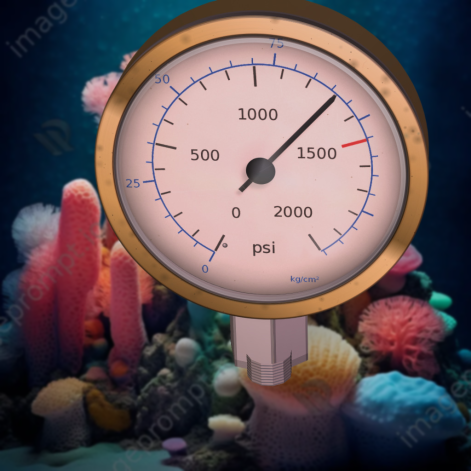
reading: **1300** psi
